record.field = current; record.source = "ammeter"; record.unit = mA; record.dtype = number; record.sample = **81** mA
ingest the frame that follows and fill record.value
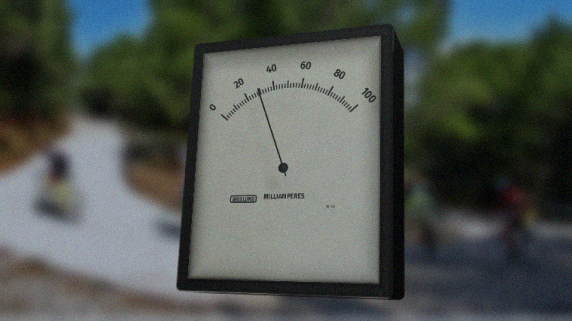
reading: **30** mA
